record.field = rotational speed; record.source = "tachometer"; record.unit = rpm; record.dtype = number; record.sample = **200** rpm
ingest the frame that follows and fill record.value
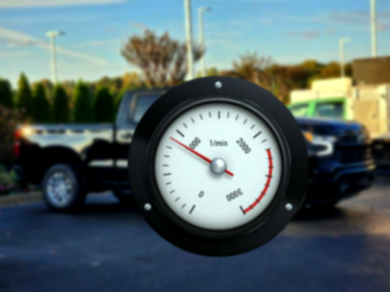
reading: **900** rpm
